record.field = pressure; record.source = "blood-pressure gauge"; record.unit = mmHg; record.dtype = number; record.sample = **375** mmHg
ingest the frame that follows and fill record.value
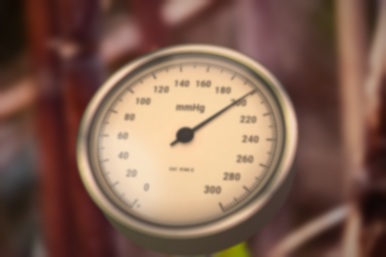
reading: **200** mmHg
